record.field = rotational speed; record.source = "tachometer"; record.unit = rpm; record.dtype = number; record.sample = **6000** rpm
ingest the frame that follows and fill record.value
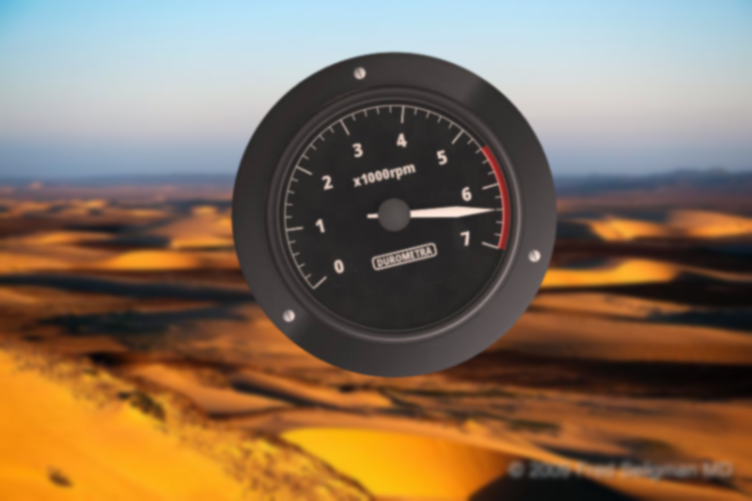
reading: **6400** rpm
